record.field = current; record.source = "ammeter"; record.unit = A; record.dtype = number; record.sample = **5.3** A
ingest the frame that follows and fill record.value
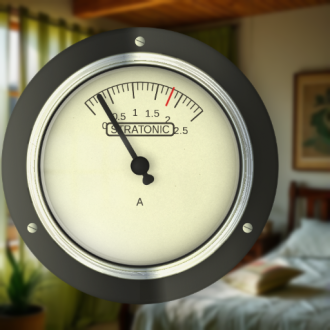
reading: **0.3** A
